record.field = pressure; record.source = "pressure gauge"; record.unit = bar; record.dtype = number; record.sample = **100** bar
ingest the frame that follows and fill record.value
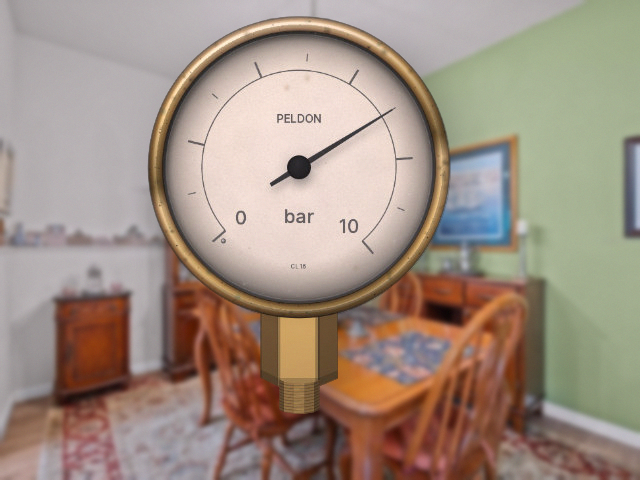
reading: **7** bar
